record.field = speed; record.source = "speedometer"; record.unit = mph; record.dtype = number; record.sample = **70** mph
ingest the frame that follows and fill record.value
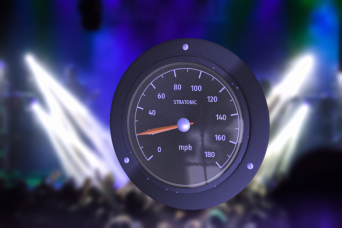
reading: **20** mph
